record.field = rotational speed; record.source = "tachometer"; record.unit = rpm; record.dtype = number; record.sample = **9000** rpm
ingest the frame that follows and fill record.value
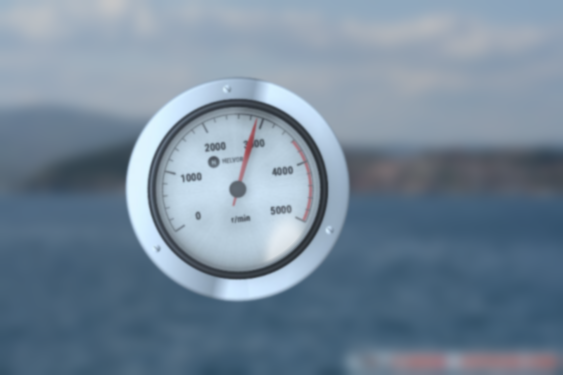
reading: **2900** rpm
